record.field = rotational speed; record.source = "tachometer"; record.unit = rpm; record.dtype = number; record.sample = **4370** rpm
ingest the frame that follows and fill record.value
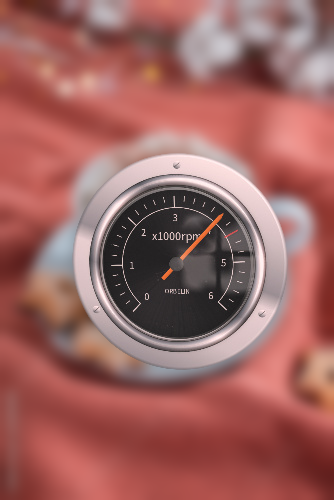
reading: **4000** rpm
